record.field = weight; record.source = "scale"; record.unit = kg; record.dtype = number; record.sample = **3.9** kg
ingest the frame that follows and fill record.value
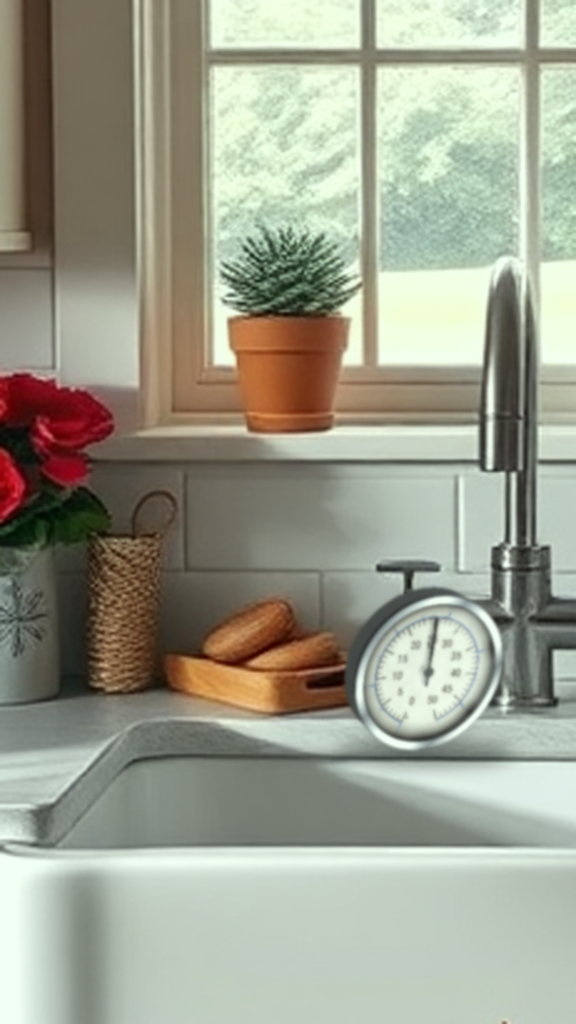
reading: **25** kg
